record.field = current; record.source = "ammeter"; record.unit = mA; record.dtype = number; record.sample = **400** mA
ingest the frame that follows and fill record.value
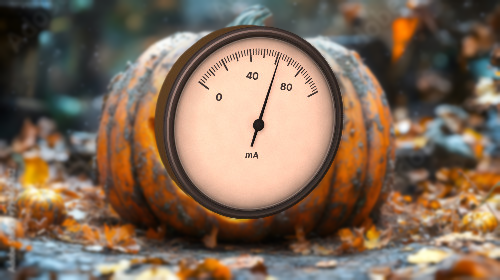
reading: **60** mA
